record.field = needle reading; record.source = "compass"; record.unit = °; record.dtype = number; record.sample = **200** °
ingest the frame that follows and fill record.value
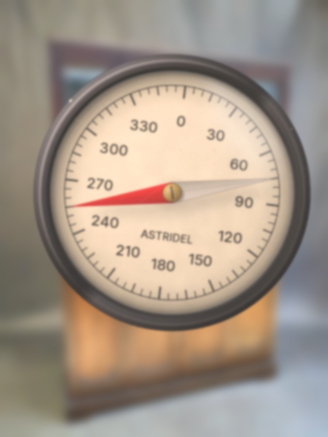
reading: **255** °
